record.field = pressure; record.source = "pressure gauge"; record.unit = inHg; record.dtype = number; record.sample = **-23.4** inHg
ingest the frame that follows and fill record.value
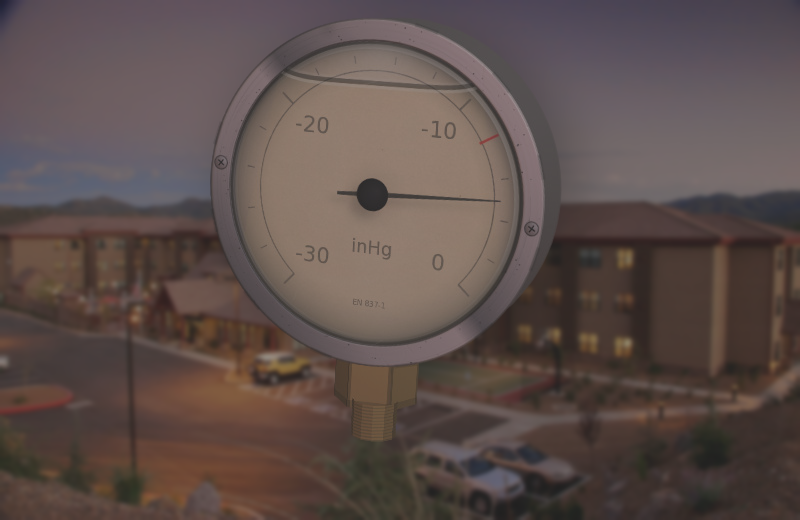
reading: **-5** inHg
